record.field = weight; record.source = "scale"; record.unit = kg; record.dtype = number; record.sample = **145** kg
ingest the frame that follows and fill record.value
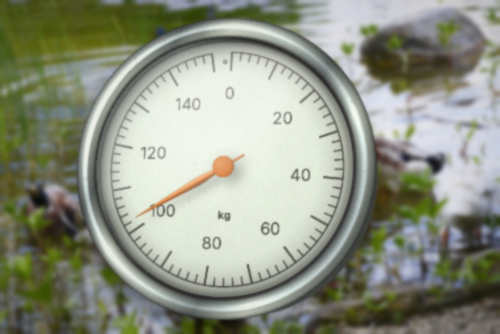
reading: **102** kg
